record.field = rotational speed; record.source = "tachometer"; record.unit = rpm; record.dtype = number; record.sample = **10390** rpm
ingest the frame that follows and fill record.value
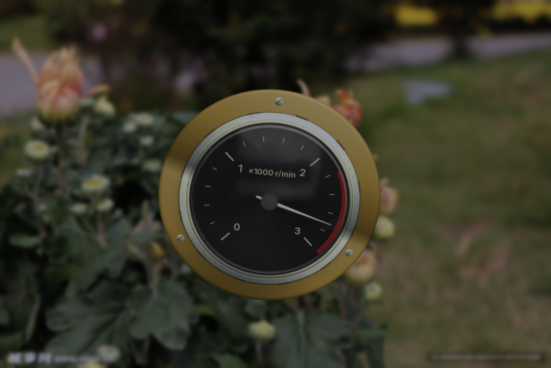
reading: **2700** rpm
